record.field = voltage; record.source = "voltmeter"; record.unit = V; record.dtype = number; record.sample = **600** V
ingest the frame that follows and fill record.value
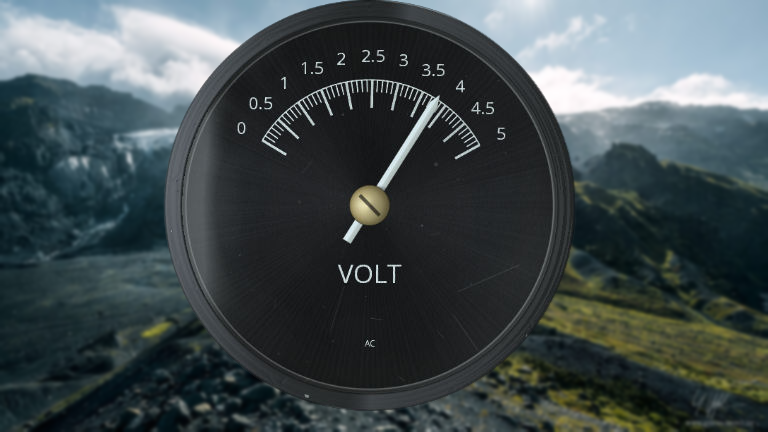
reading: **3.8** V
